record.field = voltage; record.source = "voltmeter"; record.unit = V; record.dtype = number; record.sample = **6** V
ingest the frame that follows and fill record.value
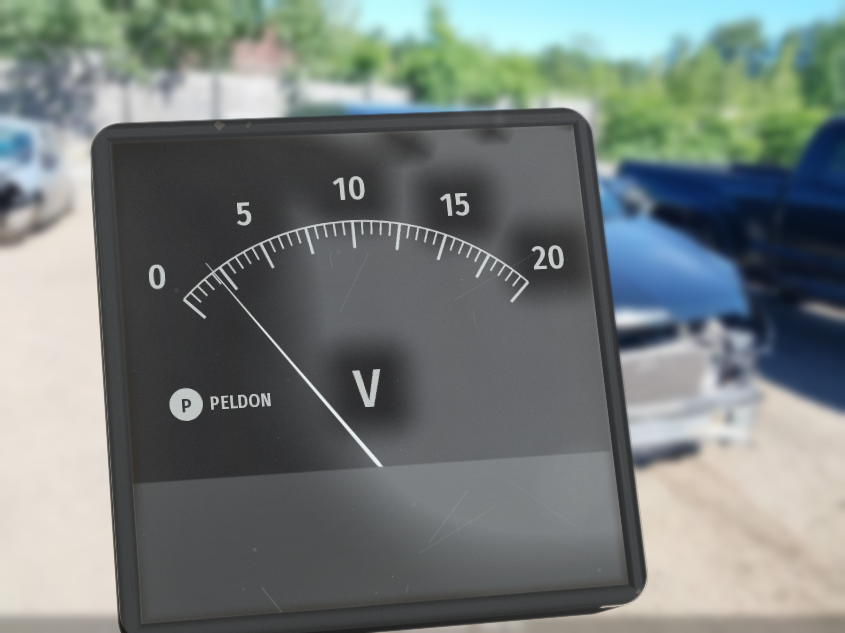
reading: **2** V
